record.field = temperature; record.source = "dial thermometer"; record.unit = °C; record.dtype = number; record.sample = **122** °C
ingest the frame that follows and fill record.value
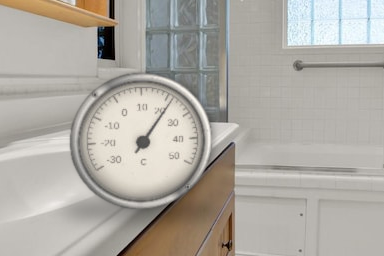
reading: **22** °C
